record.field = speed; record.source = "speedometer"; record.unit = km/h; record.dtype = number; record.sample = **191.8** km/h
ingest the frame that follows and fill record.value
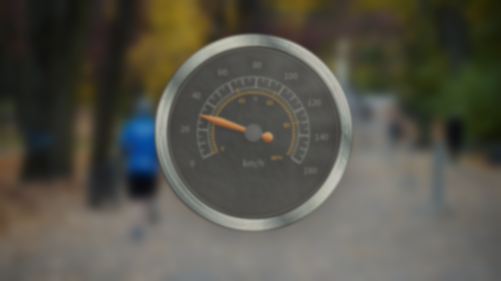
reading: **30** km/h
